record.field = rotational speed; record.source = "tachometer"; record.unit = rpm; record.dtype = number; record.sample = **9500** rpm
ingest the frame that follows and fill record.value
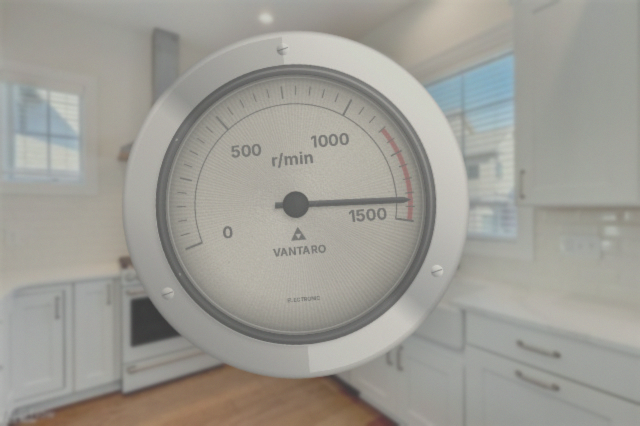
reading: **1425** rpm
